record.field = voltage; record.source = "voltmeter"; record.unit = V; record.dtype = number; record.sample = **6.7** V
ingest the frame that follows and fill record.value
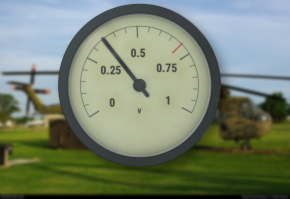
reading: **0.35** V
